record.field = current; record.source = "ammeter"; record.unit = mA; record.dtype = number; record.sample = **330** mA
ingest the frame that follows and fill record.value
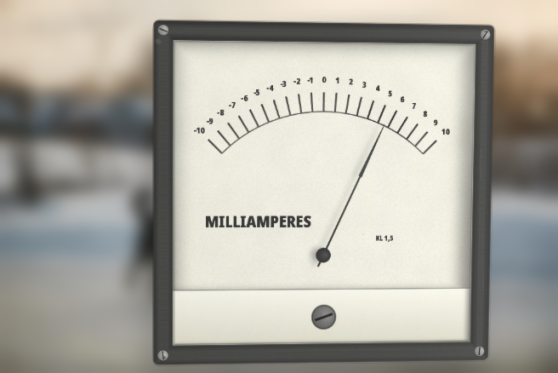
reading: **5.5** mA
